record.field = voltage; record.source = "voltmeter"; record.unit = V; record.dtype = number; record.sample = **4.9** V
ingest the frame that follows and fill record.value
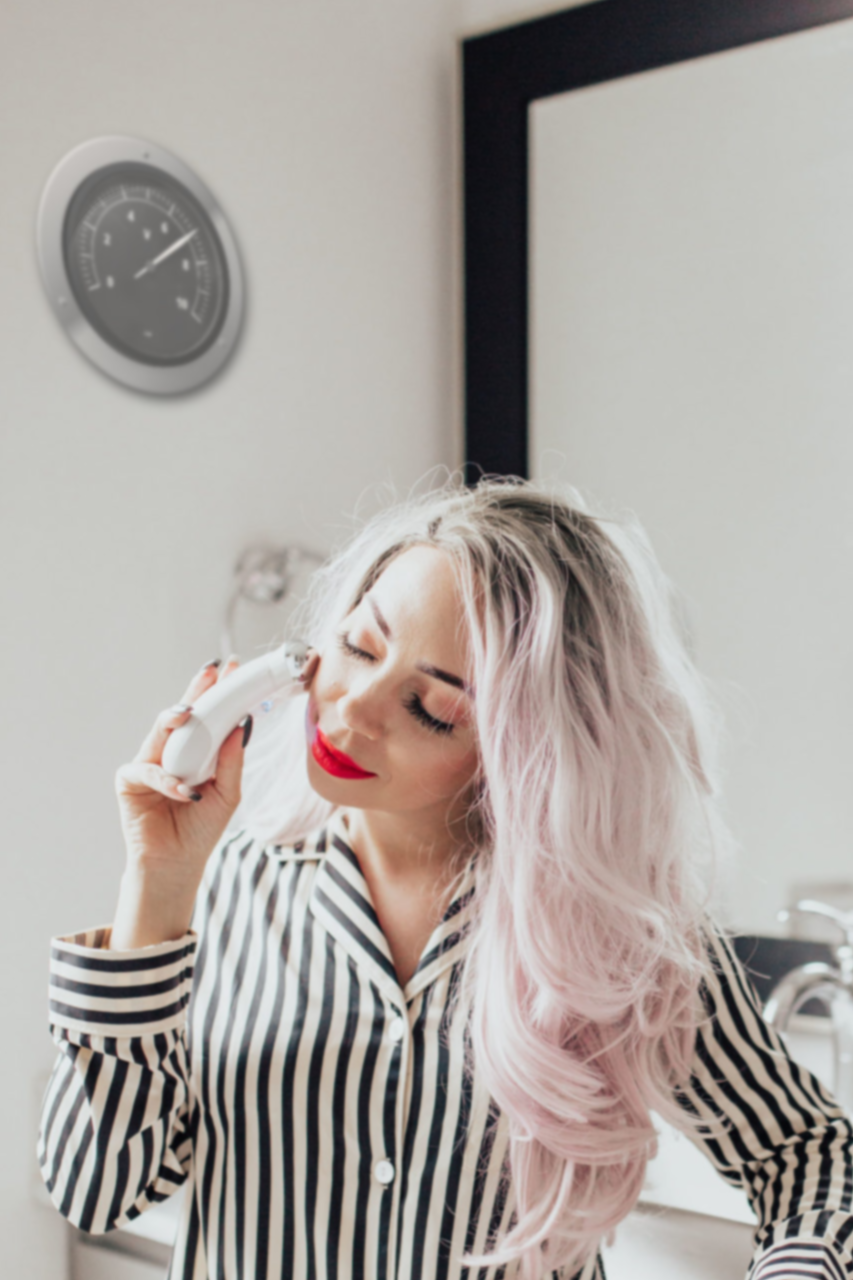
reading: **7** V
